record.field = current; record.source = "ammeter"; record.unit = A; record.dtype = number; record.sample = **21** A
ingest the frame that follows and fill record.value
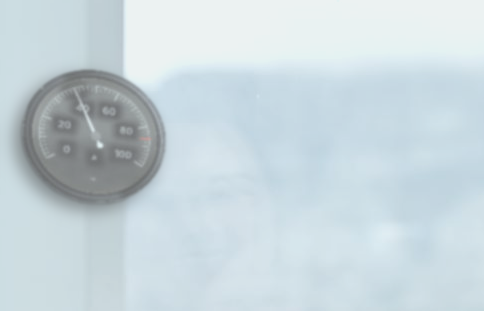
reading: **40** A
